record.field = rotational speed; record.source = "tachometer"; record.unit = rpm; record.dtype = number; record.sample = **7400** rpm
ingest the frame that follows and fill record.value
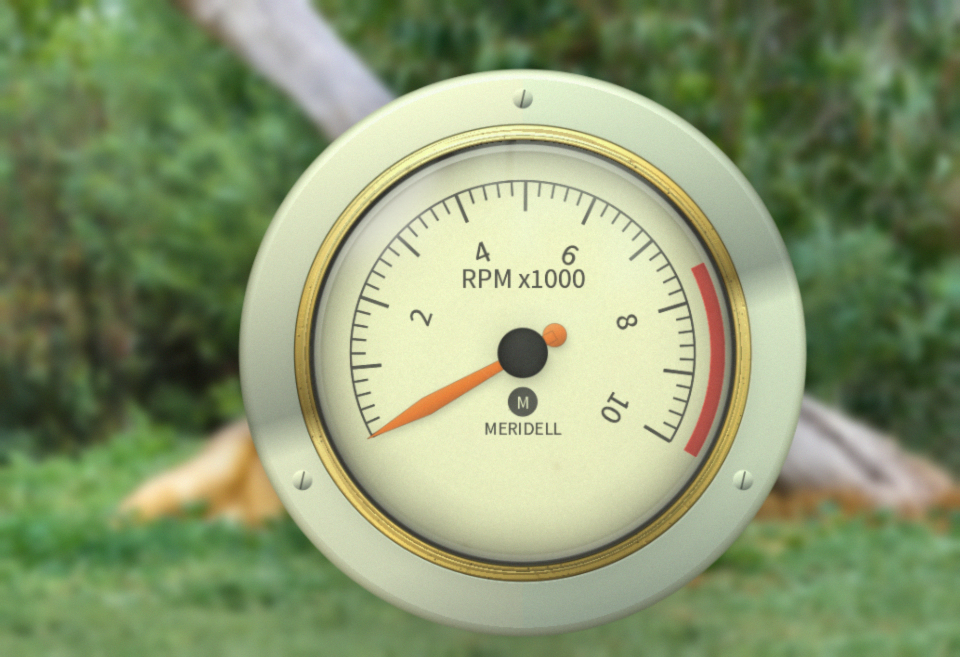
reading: **0** rpm
